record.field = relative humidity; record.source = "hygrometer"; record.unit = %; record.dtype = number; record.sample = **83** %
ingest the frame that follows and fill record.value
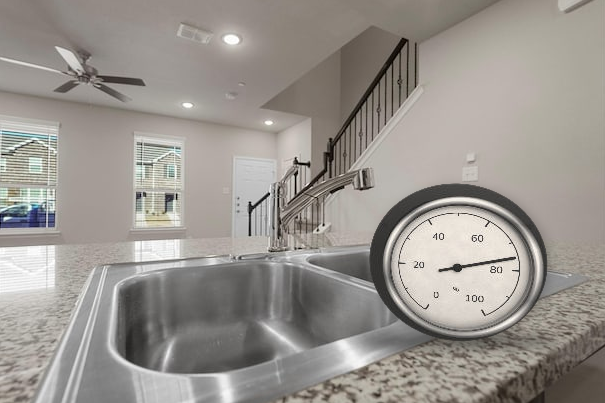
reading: **75** %
